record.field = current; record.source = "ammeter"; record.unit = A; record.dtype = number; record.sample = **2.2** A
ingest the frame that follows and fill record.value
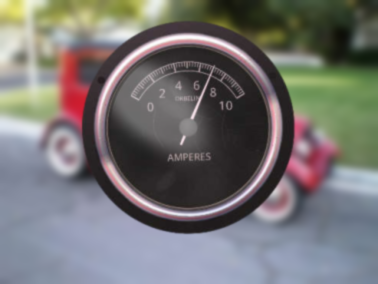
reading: **7** A
